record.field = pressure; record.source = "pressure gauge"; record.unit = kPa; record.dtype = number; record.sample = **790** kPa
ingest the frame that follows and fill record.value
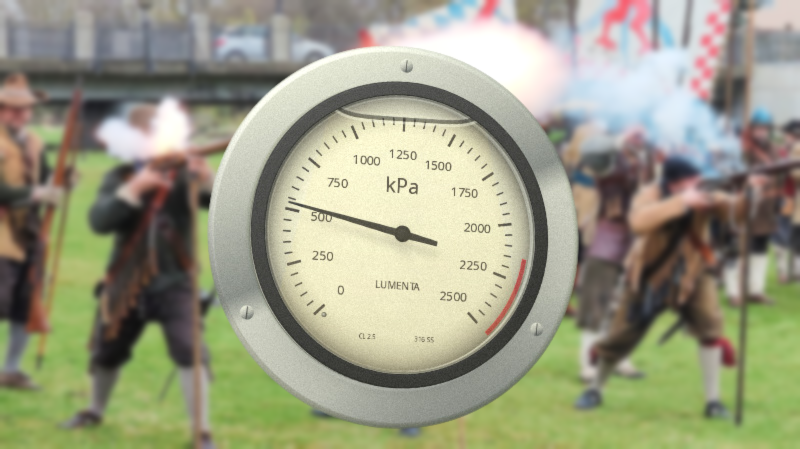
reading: **525** kPa
